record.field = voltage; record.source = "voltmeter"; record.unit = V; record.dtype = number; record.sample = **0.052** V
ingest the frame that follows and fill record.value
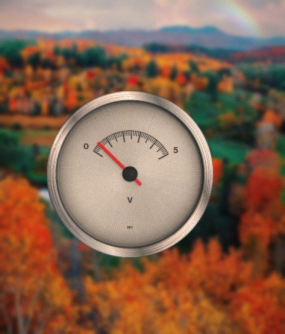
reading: **0.5** V
